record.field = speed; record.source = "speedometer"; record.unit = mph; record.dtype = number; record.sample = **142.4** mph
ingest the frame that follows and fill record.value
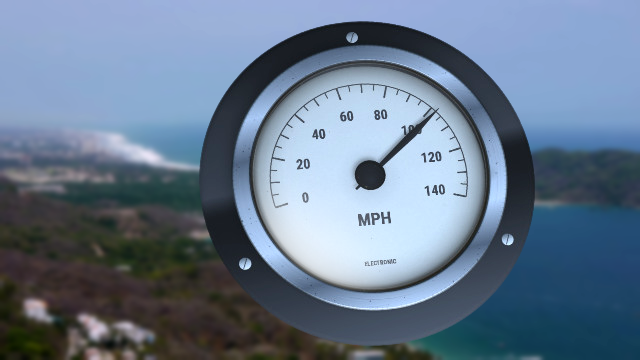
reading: **102.5** mph
